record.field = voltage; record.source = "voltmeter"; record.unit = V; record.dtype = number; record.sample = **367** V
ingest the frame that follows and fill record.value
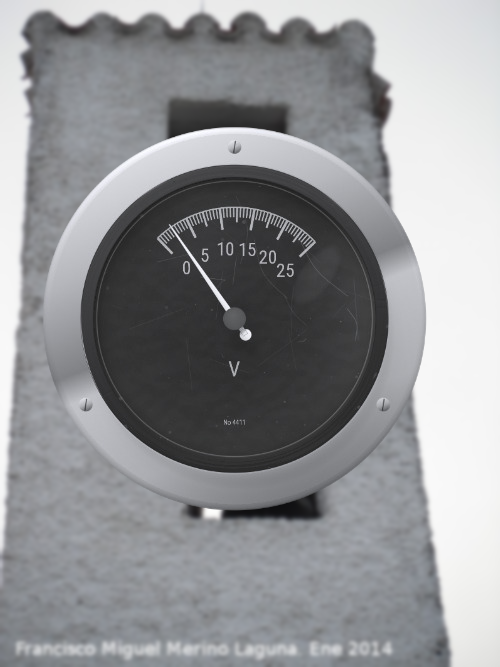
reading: **2.5** V
